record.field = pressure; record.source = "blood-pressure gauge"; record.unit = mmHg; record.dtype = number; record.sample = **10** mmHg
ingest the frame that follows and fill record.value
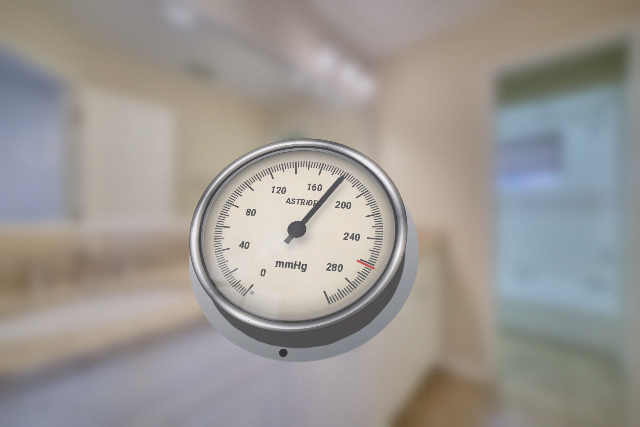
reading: **180** mmHg
